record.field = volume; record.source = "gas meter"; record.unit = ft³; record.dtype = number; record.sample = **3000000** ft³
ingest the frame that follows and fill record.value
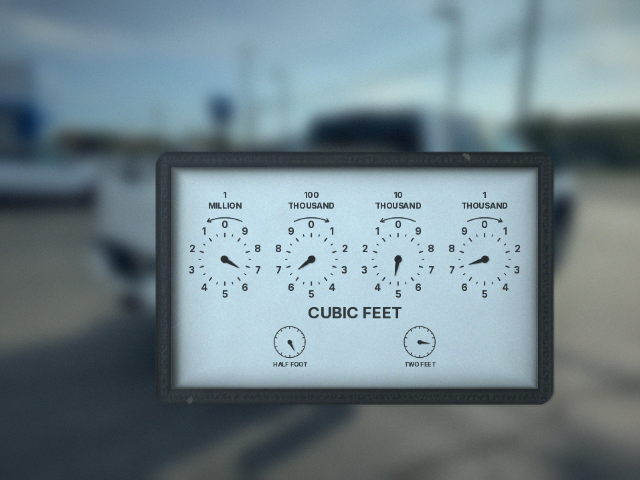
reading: **664700** ft³
